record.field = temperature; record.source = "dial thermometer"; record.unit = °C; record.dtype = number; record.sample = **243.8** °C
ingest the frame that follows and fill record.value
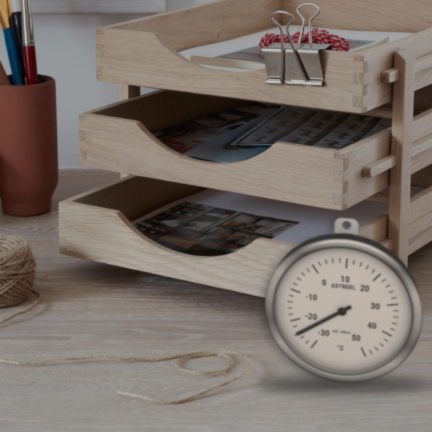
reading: **-24** °C
